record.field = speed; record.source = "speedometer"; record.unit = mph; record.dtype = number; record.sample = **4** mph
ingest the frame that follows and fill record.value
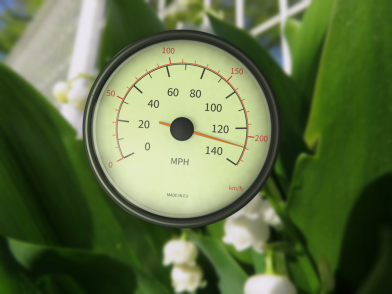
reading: **130** mph
